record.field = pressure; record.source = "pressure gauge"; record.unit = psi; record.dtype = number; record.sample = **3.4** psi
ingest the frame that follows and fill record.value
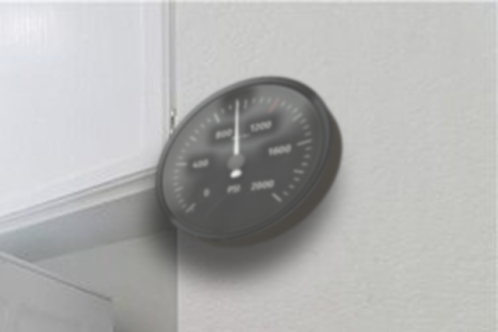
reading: **950** psi
